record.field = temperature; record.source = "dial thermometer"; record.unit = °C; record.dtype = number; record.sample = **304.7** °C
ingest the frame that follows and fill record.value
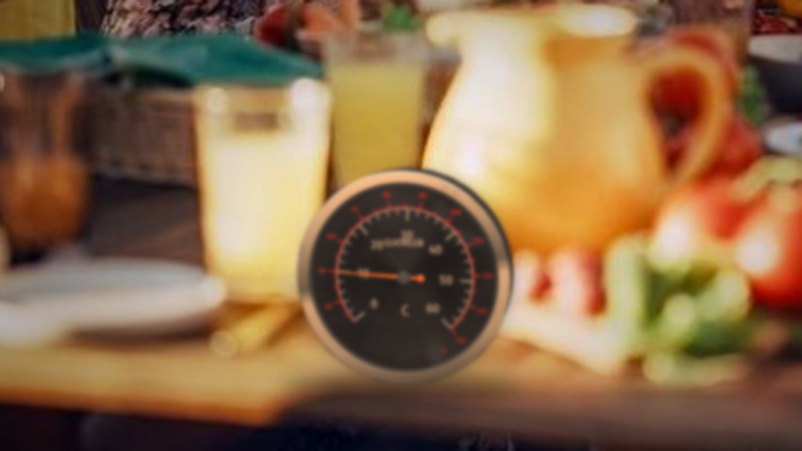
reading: **10** °C
